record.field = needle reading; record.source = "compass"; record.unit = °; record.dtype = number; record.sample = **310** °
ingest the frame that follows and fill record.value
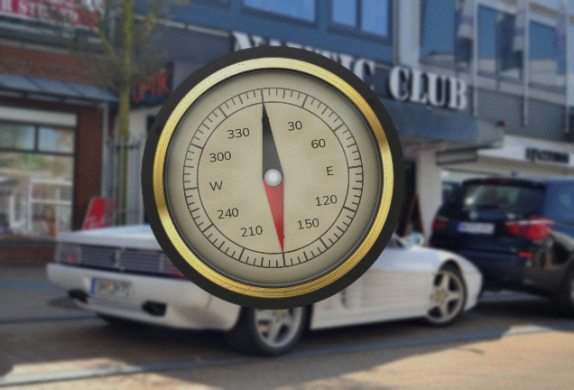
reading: **180** °
